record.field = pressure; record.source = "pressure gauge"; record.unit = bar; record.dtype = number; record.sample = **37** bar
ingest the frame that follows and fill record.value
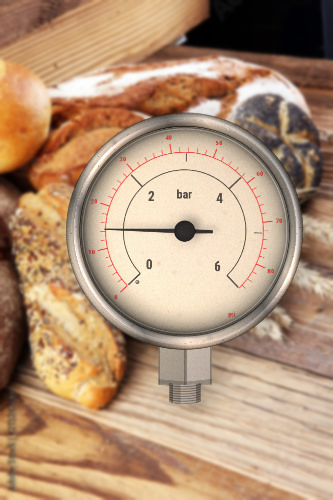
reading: **1** bar
